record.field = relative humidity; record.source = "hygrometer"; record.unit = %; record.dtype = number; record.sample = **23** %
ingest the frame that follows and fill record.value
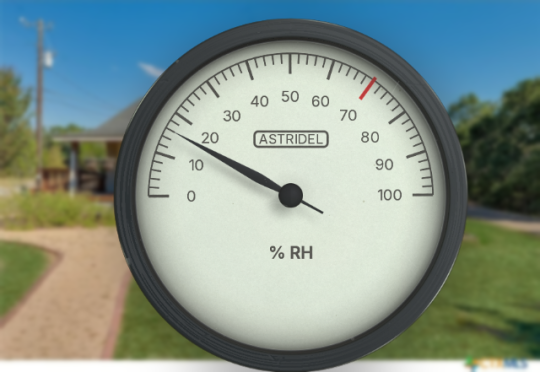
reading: **16** %
